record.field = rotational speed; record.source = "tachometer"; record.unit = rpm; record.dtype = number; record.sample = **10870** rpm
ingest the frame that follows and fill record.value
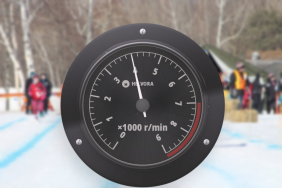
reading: **4000** rpm
